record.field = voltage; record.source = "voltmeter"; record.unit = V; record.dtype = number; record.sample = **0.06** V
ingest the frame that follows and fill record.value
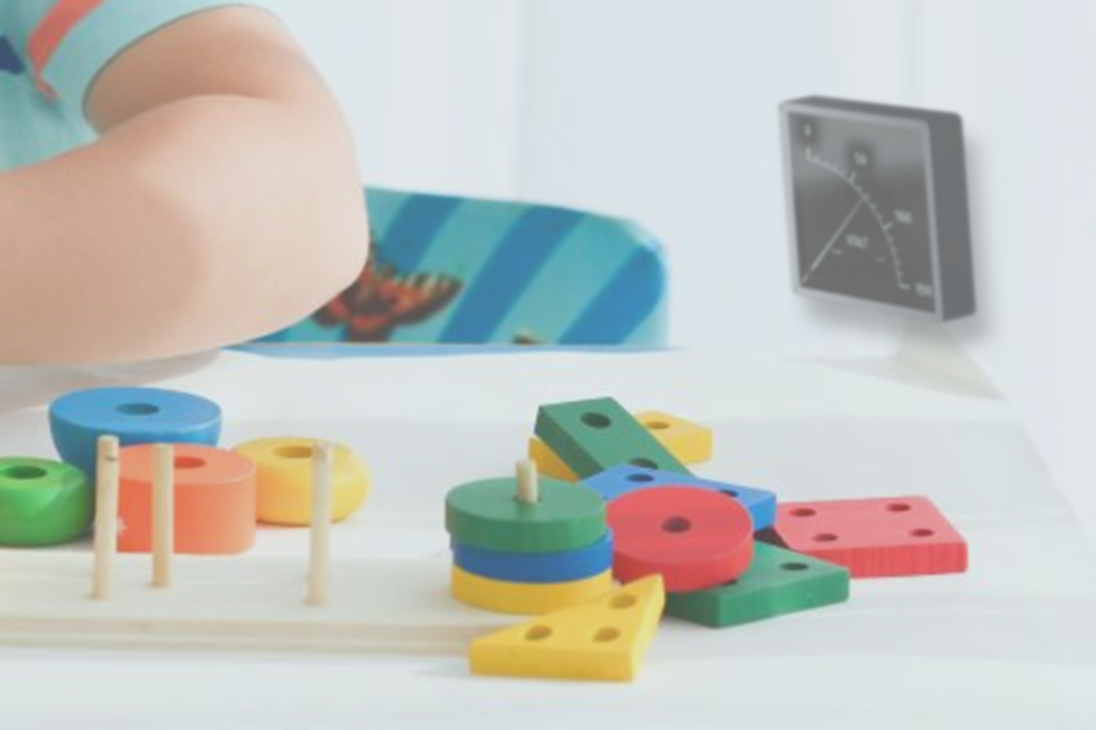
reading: **70** V
